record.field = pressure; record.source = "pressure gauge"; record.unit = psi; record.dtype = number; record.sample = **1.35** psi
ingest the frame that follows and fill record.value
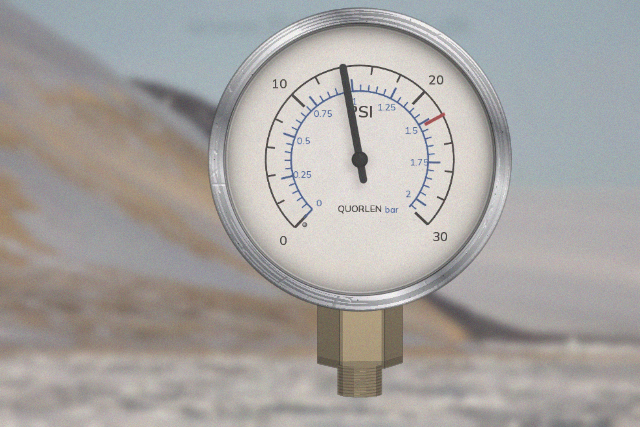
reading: **14** psi
